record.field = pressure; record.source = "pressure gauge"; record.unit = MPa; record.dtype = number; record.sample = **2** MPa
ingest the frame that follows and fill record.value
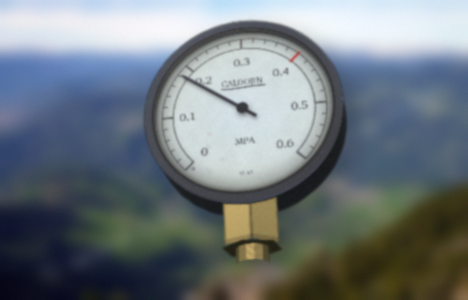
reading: **0.18** MPa
